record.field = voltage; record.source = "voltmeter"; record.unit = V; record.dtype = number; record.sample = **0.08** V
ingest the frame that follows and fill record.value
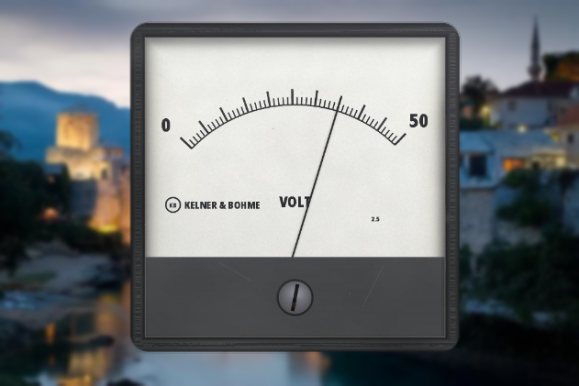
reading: **35** V
